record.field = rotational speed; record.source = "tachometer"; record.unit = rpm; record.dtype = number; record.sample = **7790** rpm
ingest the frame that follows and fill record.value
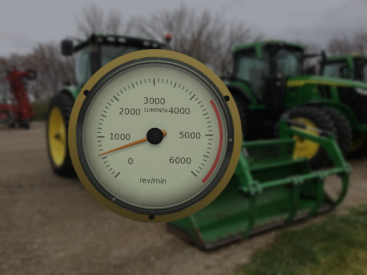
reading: **600** rpm
